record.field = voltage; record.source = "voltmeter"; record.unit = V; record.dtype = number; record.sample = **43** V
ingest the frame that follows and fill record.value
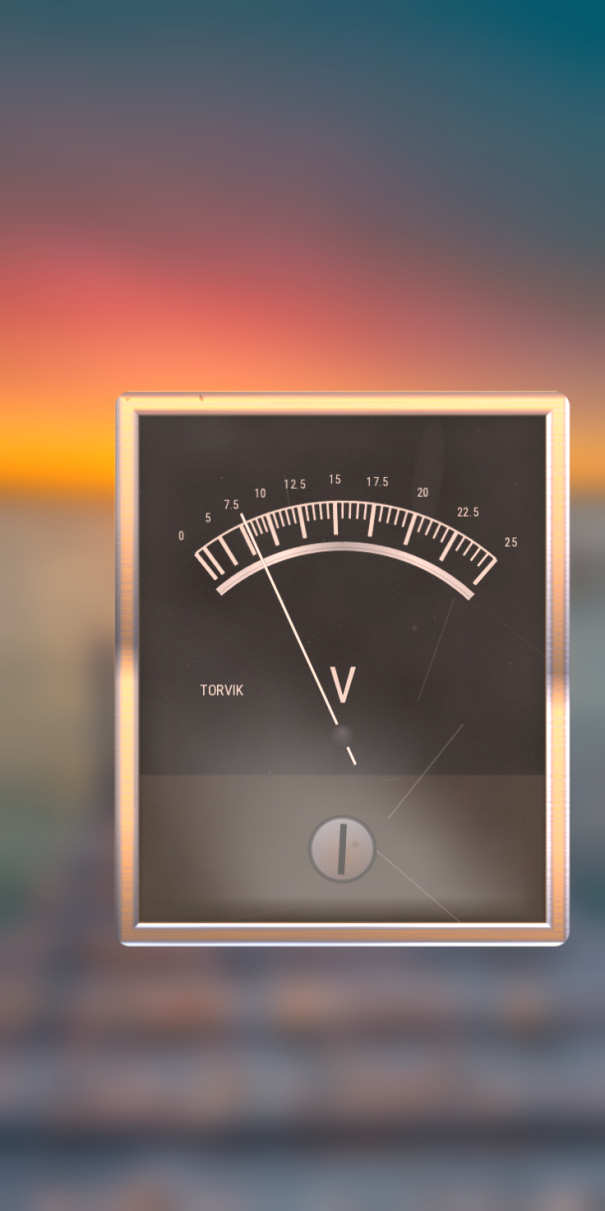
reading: **8** V
